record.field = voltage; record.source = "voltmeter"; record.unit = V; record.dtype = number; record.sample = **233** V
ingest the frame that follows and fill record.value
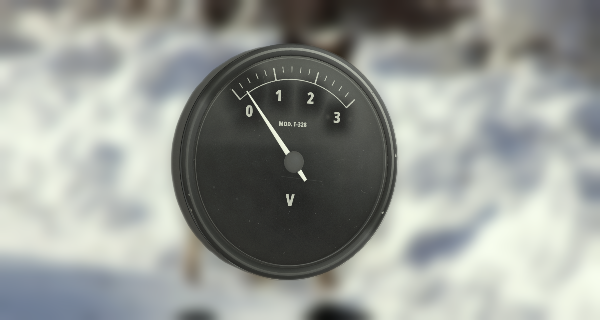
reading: **0.2** V
